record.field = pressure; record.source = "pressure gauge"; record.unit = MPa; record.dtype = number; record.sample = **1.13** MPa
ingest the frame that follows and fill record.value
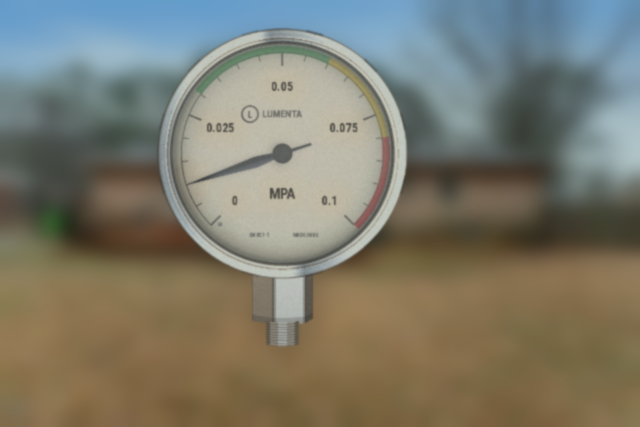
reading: **0.01** MPa
